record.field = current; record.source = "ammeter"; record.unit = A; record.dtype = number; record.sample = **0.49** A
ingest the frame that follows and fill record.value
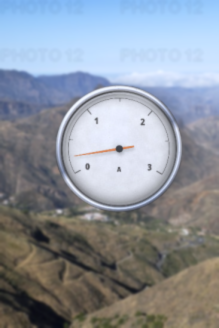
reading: **0.25** A
